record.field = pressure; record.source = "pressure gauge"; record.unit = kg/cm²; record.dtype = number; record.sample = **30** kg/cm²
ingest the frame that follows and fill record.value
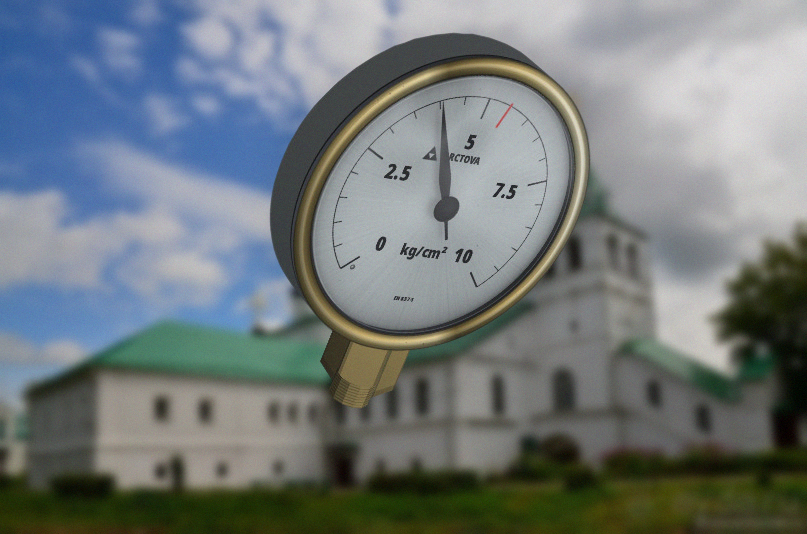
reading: **4** kg/cm²
